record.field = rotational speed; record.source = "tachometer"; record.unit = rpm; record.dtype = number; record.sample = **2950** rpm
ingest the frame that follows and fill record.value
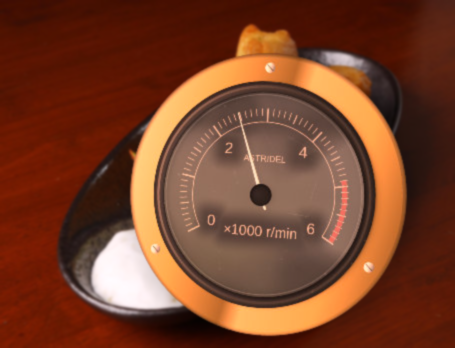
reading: **2500** rpm
